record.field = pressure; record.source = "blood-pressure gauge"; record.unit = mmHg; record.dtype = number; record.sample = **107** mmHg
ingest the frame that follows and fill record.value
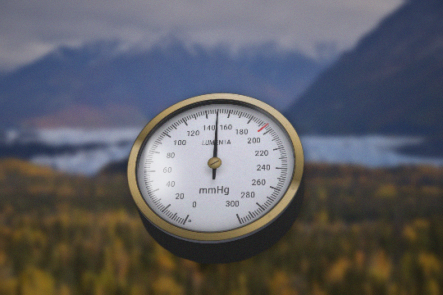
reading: **150** mmHg
